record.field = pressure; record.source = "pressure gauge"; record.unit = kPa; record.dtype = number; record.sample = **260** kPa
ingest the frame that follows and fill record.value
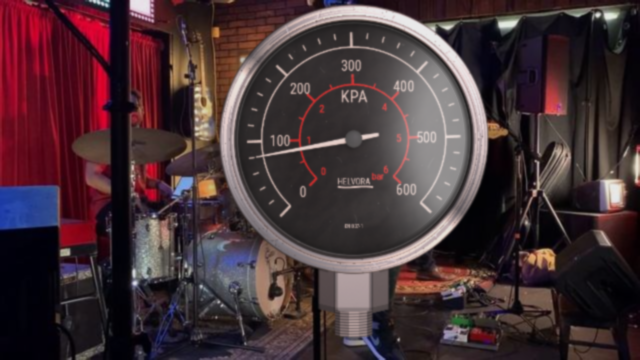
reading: **80** kPa
